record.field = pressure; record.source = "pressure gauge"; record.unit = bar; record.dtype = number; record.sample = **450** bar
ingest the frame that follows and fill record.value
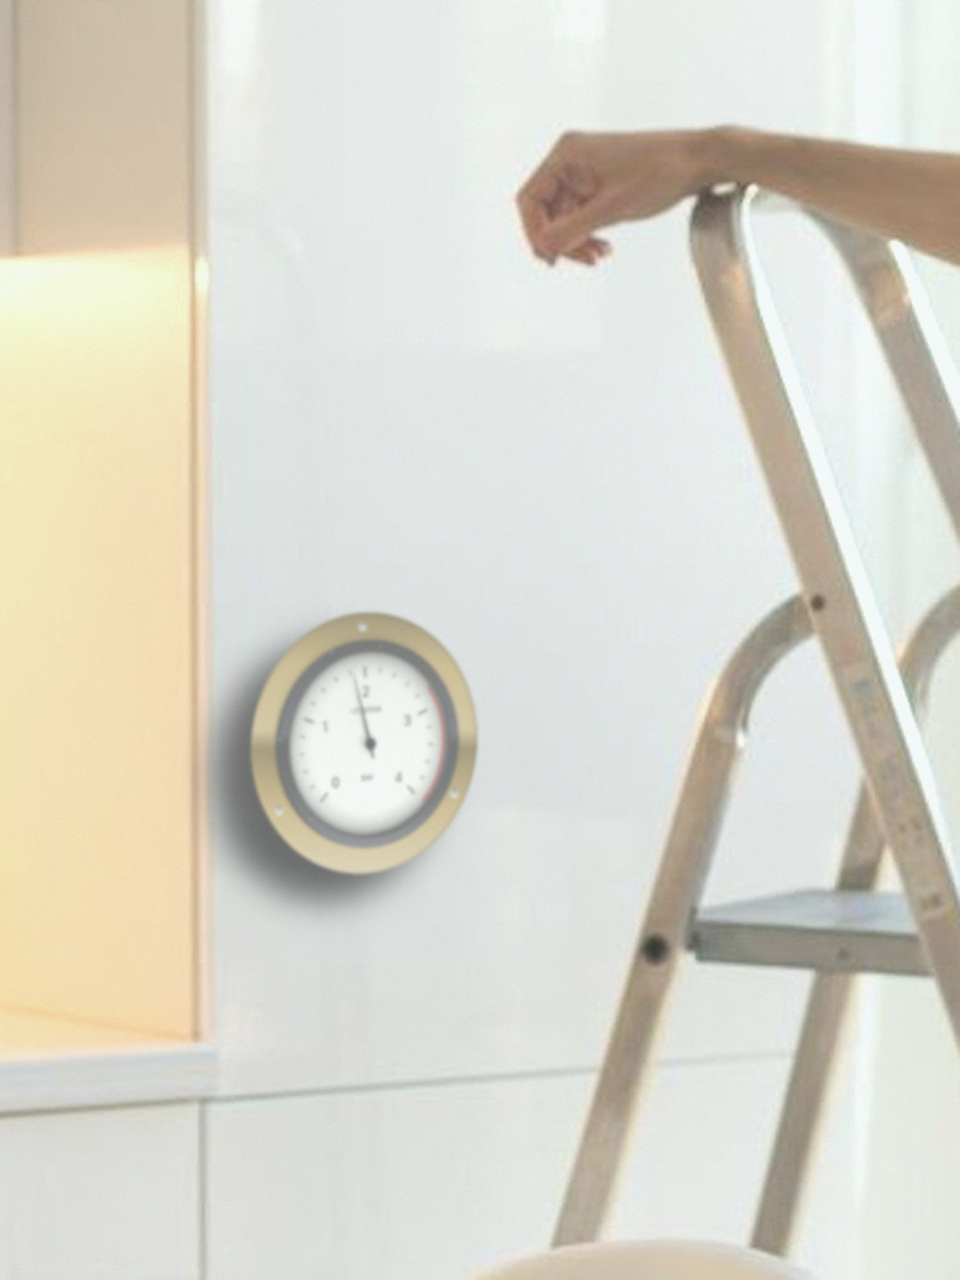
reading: **1.8** bar
